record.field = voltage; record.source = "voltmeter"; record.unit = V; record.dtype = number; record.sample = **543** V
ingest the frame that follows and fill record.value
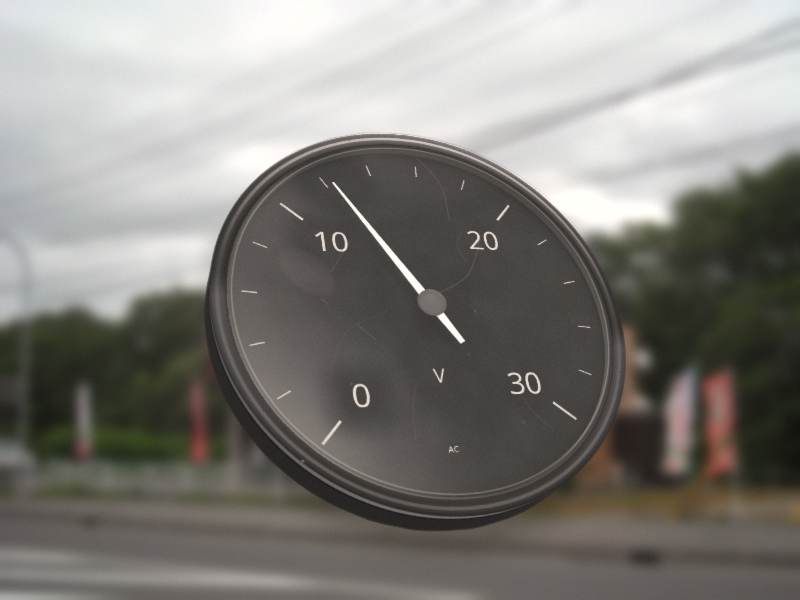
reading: **12** V
